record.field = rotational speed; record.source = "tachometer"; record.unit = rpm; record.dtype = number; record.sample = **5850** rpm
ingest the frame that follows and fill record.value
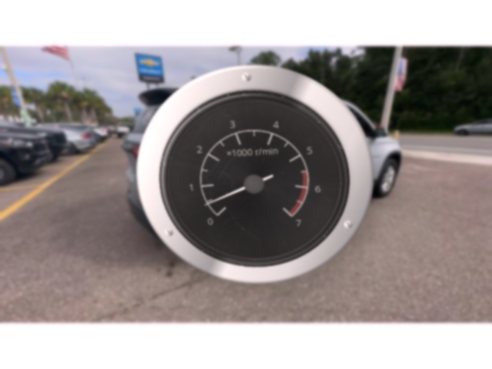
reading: **500** rpm
